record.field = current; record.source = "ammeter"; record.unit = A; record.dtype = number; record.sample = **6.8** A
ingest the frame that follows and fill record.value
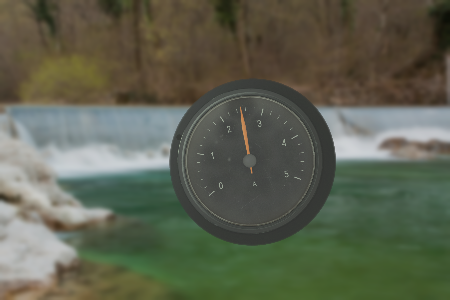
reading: **2.5** A
